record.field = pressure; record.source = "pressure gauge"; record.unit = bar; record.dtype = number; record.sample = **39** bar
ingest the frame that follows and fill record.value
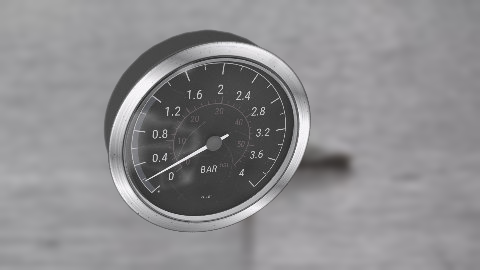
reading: **0.2** bar
